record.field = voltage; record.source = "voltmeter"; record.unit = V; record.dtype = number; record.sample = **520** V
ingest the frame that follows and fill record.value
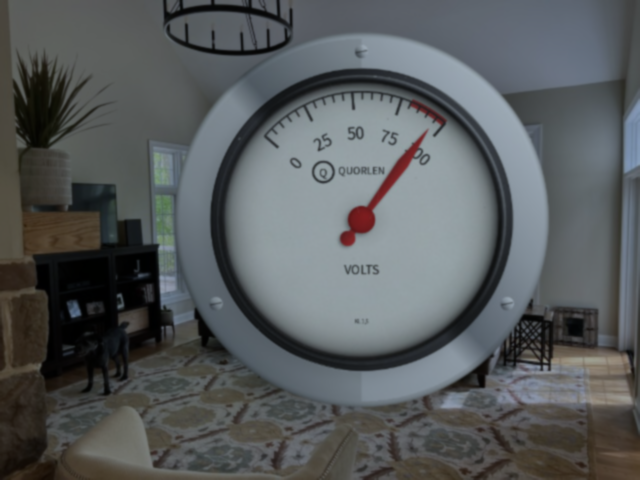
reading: **95** V
